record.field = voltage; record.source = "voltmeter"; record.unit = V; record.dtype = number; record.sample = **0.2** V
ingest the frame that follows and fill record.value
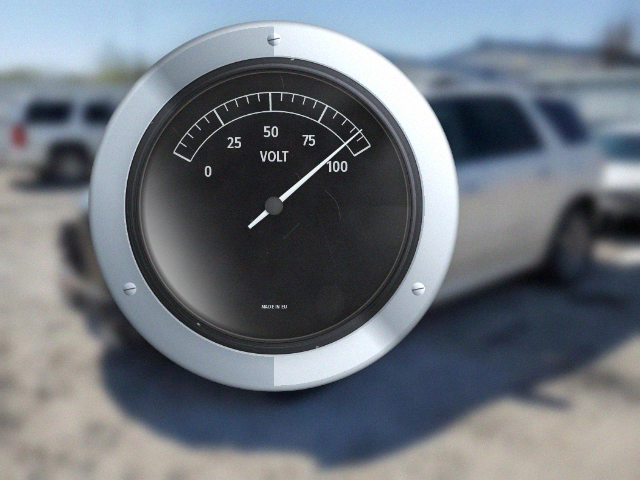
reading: **92.5** V
